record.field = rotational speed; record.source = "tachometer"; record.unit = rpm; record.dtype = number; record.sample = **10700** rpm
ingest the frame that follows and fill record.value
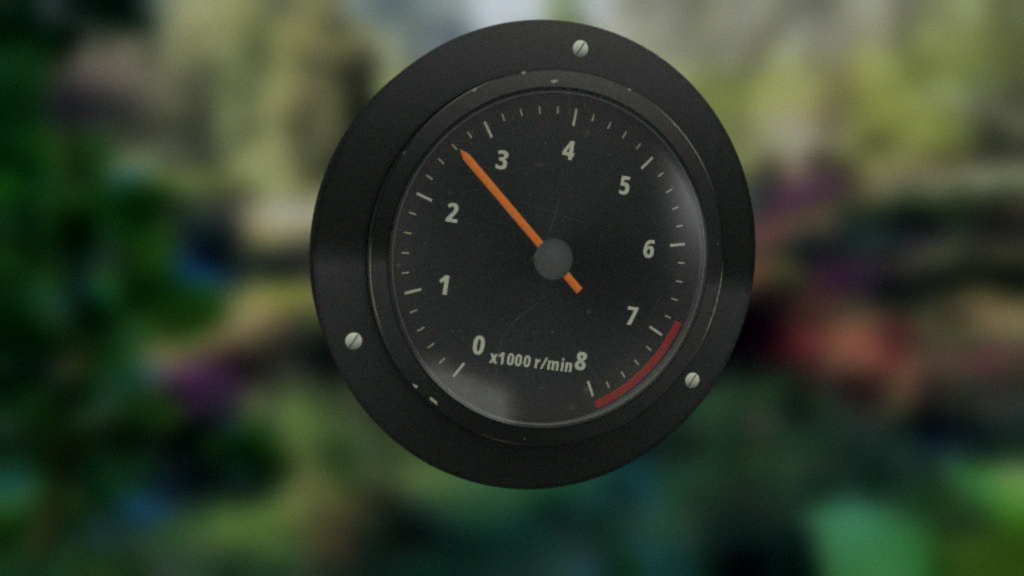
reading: **2600** rpm
